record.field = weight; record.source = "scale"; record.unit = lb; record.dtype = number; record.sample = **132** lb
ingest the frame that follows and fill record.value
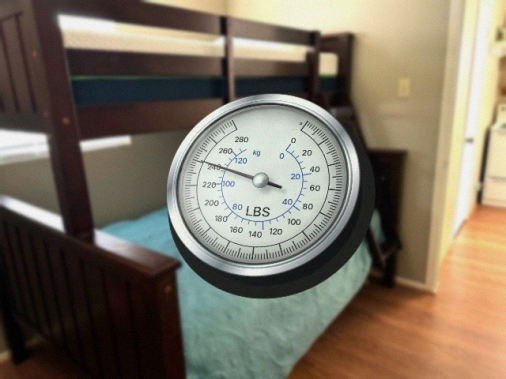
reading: **240** lb
